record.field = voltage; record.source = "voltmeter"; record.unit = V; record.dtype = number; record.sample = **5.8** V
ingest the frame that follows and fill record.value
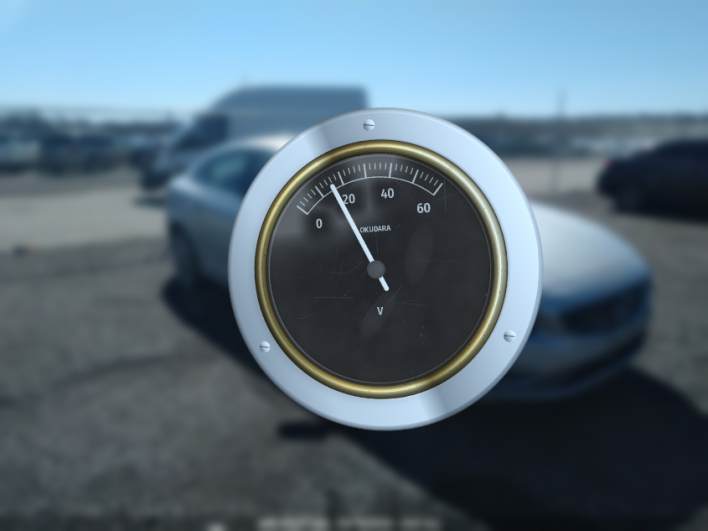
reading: **16** V
